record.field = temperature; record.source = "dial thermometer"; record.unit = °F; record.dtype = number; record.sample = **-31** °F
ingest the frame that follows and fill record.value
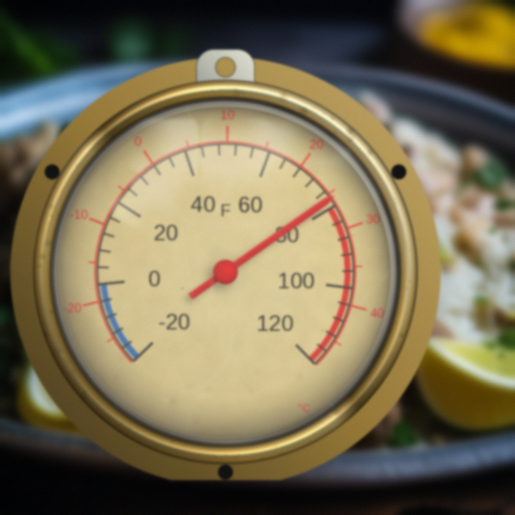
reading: **78** °F
